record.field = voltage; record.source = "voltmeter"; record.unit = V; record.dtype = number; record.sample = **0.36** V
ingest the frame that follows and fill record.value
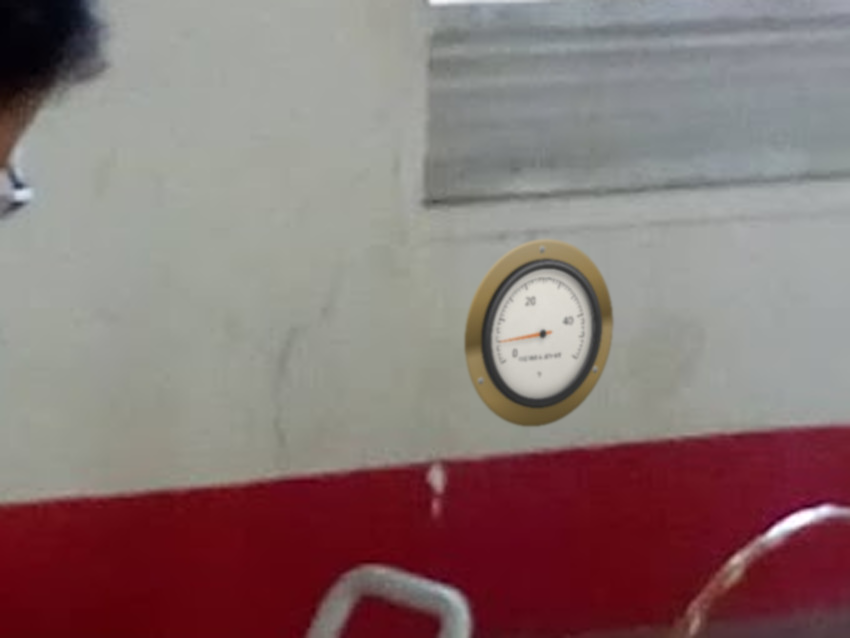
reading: **5** V
